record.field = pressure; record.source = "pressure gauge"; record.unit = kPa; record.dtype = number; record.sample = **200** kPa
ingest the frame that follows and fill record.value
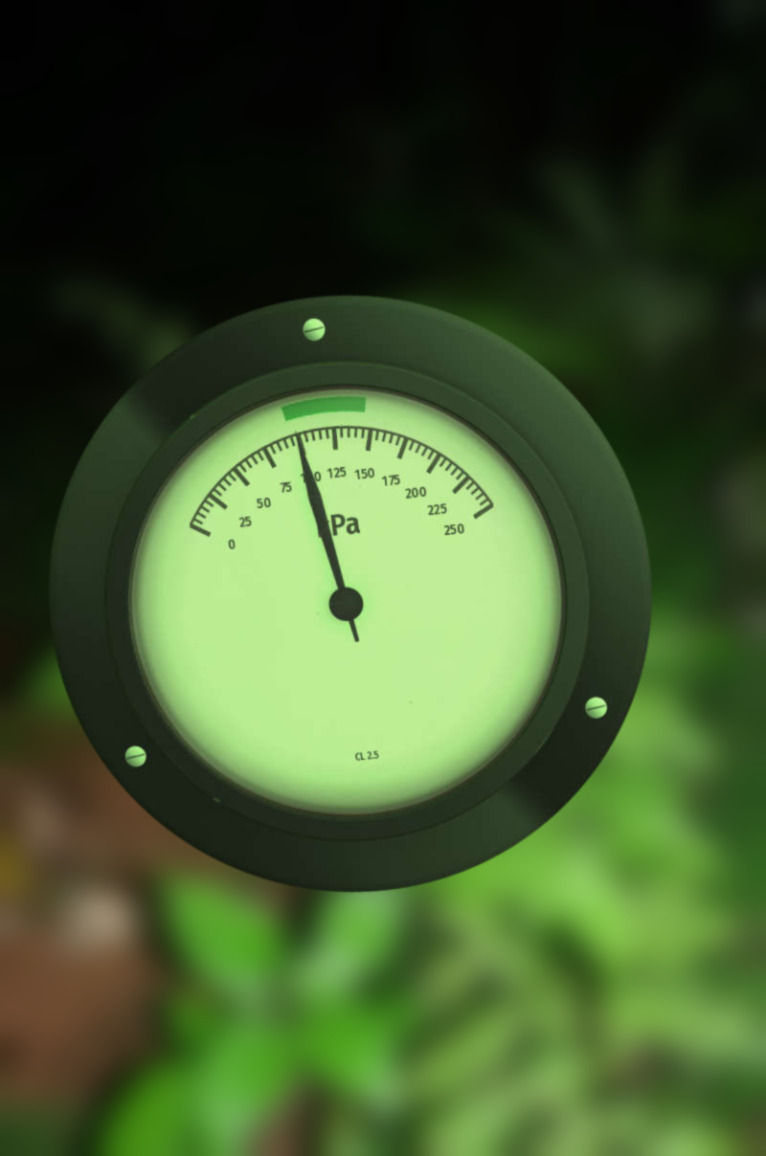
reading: **100** kPa
